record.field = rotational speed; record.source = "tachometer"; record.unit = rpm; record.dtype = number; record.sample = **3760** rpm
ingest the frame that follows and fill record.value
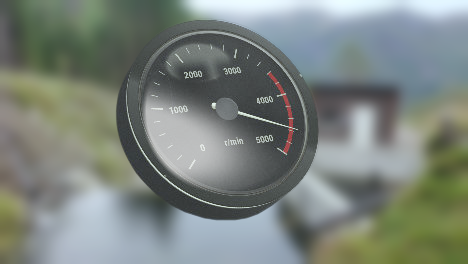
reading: **4600** rpm
